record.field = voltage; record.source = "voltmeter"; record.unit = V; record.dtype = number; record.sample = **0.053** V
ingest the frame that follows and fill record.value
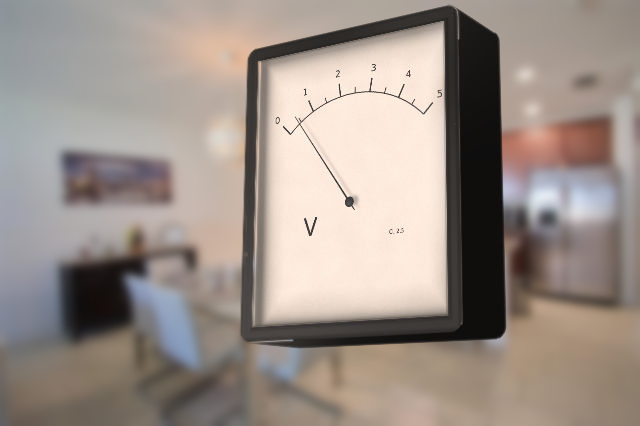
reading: **0.5** V
